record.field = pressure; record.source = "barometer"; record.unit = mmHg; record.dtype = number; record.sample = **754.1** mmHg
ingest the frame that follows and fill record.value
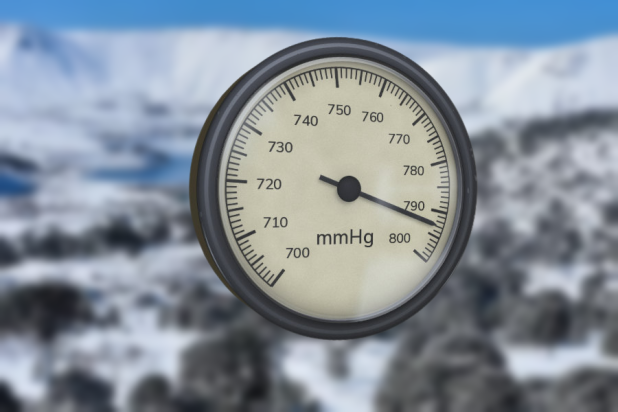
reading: **793** mmHg
